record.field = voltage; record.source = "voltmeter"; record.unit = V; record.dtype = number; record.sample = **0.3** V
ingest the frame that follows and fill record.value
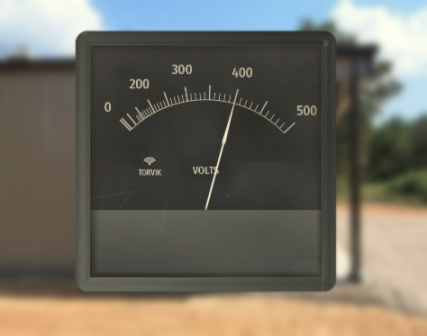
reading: **400** V
